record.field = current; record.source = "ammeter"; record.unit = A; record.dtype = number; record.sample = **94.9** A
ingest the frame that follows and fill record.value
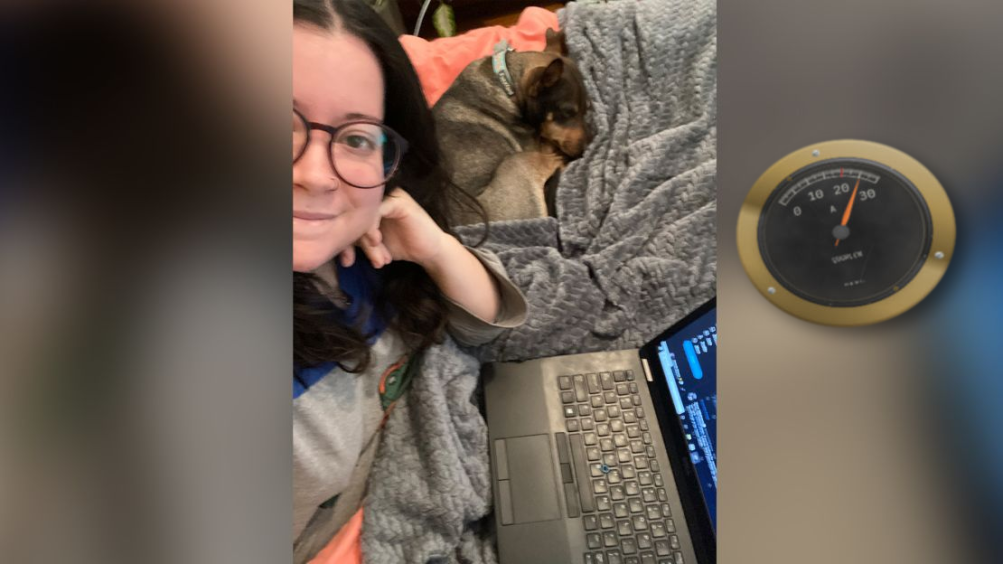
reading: **25** A
